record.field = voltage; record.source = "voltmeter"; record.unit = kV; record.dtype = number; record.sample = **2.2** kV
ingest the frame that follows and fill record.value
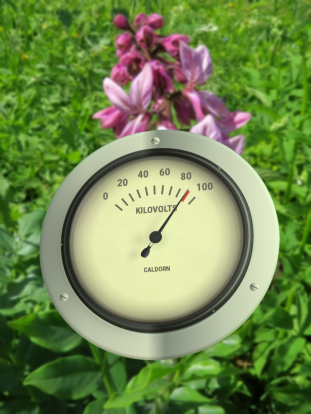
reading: **90** kV
